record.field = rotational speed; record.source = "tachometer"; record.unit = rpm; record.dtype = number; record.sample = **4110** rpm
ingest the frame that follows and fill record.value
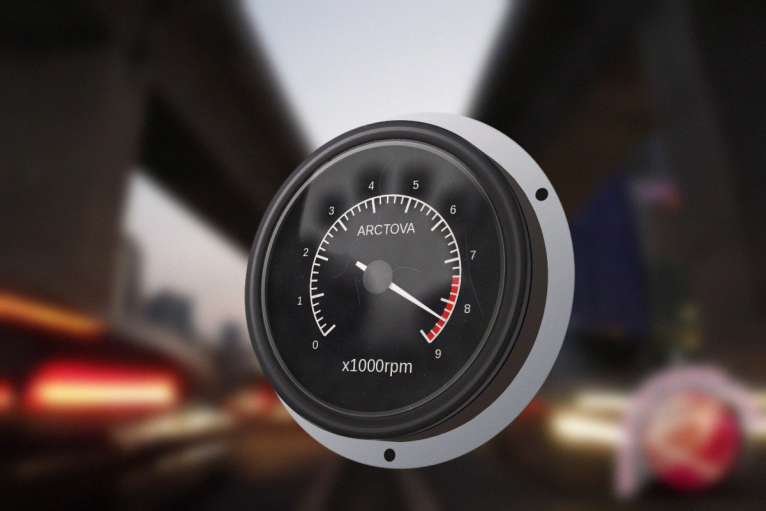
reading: **8400** rpm
